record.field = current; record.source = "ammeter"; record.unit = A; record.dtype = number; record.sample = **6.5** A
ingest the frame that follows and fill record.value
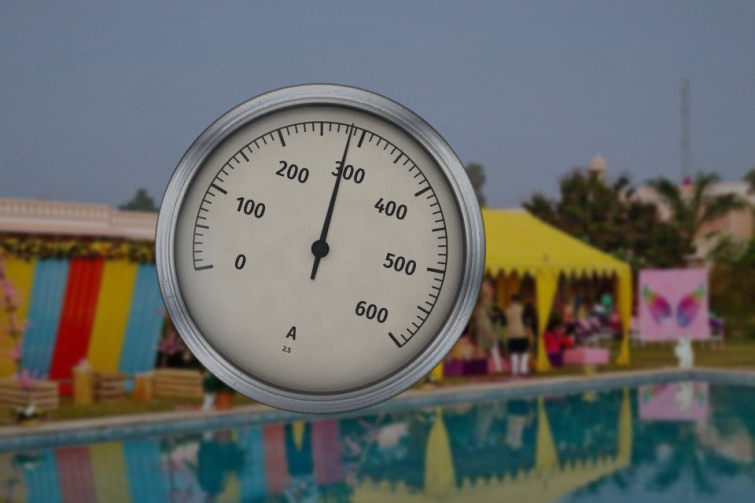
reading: **285** A
